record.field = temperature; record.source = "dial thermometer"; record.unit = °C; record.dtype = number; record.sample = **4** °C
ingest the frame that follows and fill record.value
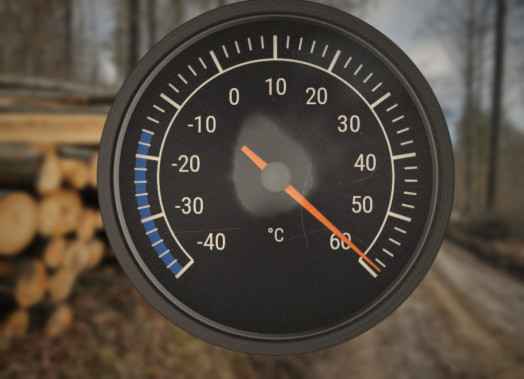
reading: **59** °C
